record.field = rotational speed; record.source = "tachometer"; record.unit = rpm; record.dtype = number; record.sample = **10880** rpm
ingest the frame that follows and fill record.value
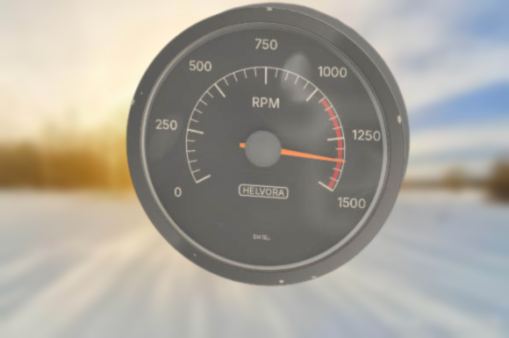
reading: **1350** rpm
